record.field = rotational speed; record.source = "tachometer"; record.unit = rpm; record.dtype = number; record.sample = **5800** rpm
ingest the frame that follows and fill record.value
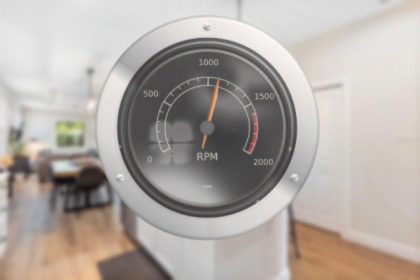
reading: **1100** rpm
